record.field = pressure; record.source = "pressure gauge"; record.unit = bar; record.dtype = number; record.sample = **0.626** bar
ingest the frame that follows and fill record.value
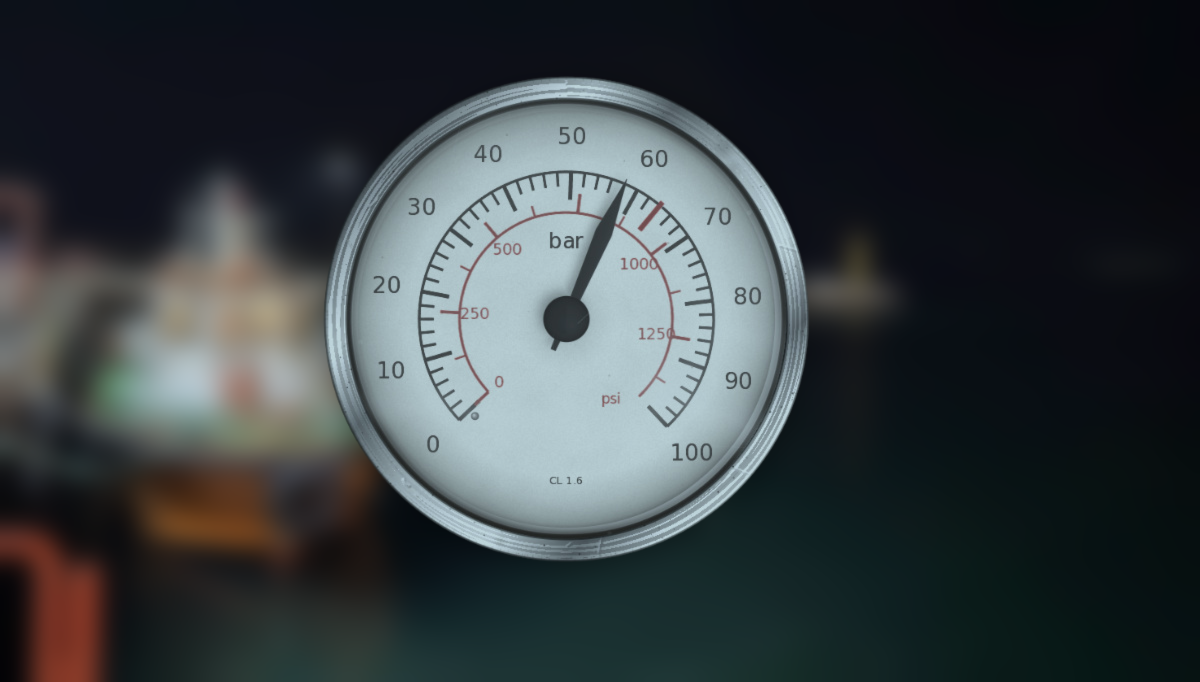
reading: **58** bar
